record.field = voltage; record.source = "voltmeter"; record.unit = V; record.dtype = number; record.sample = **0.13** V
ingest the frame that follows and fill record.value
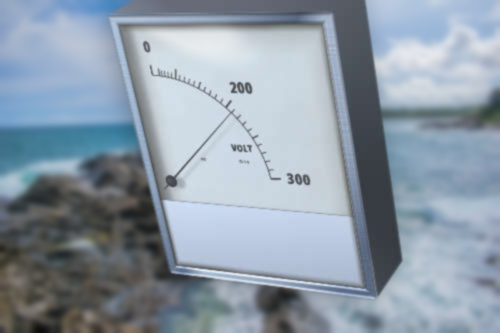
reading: **210** V
